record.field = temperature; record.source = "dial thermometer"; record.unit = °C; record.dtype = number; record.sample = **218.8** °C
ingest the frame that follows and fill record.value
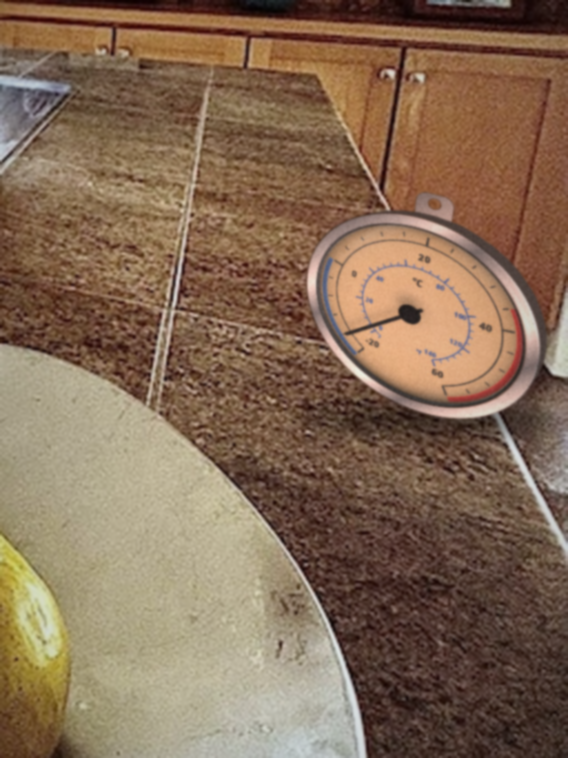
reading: **-16** °C
